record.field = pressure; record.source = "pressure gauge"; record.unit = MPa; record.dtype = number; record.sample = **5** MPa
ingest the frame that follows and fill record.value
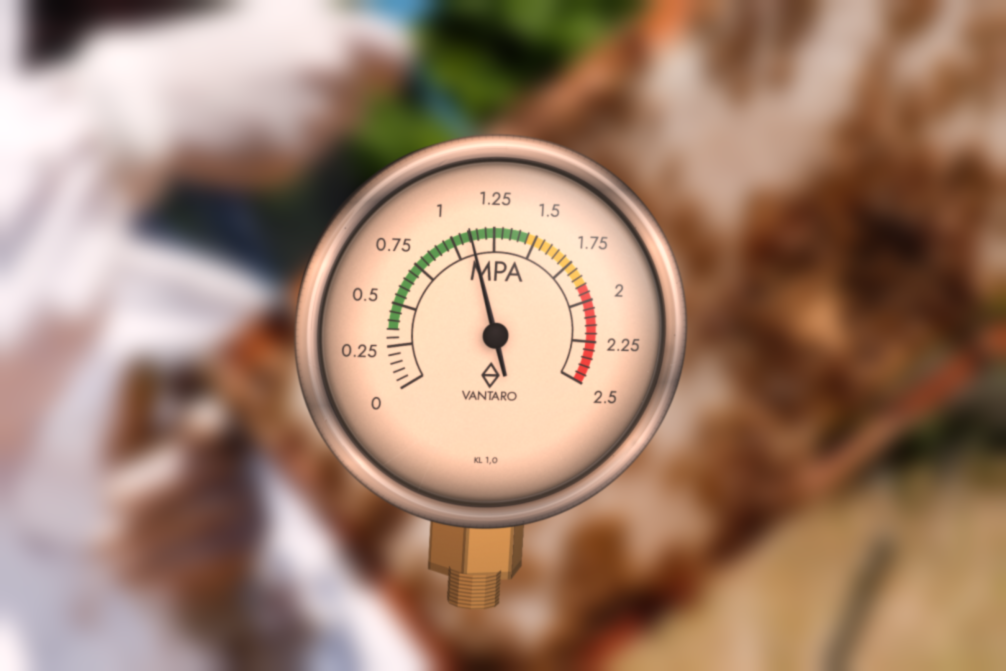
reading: **1.1** MPa
